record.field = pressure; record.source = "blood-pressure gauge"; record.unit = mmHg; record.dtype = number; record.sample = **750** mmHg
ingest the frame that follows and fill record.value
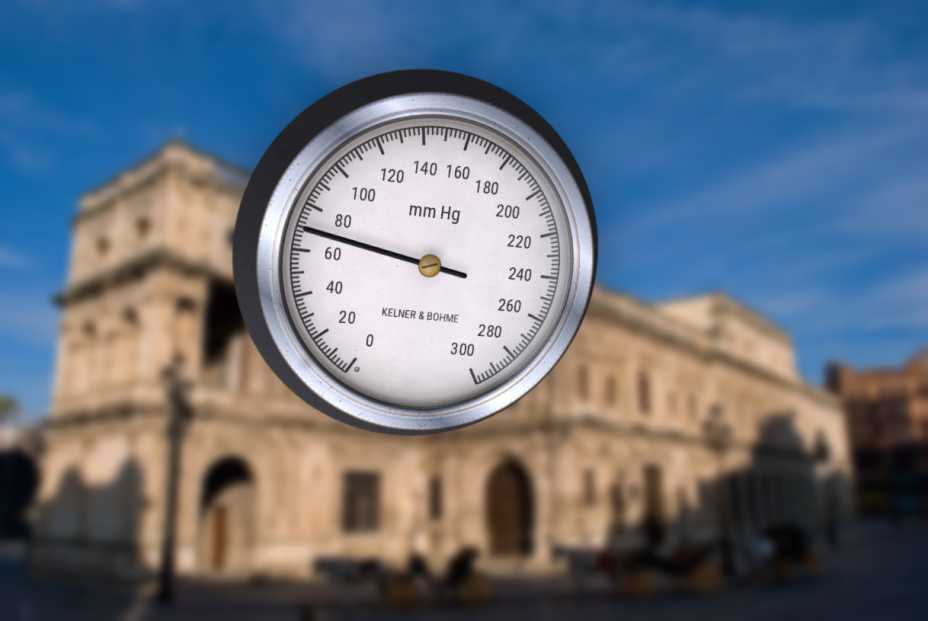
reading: **70** mmHg
